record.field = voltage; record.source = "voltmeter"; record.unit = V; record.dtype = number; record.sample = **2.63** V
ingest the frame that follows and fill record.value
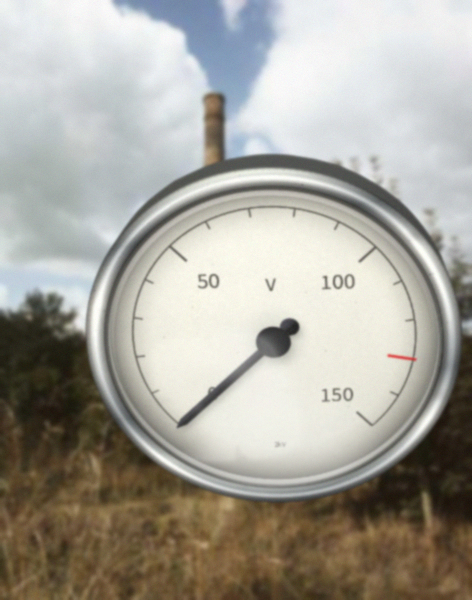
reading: **0** V
